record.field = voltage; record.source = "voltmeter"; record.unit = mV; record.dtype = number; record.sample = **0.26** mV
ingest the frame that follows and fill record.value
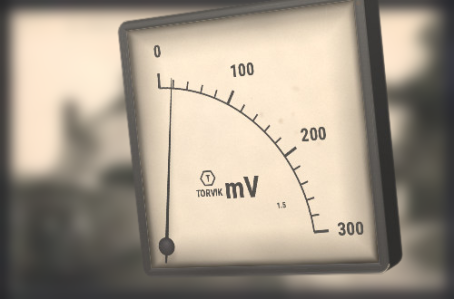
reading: **20** mV
